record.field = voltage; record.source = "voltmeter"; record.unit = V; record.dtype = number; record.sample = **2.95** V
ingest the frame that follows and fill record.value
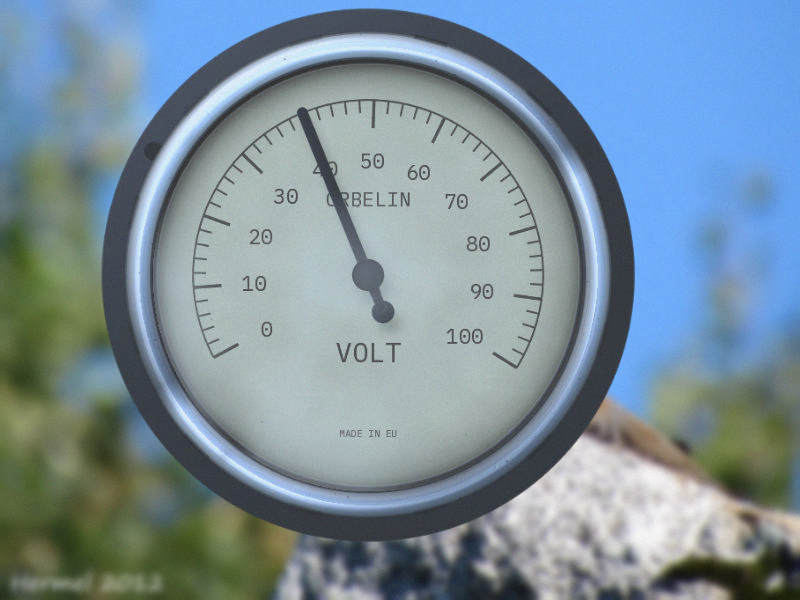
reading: **40** V
